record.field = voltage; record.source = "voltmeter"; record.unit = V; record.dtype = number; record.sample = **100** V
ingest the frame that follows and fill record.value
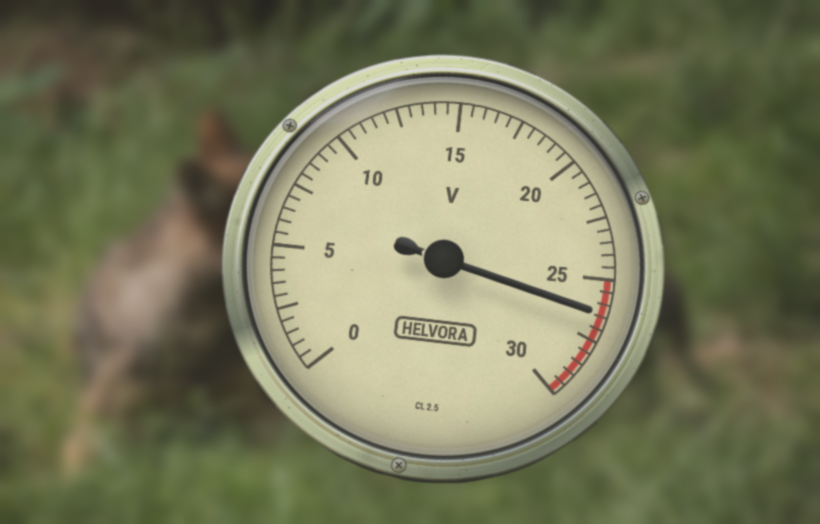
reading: **26.5** V
